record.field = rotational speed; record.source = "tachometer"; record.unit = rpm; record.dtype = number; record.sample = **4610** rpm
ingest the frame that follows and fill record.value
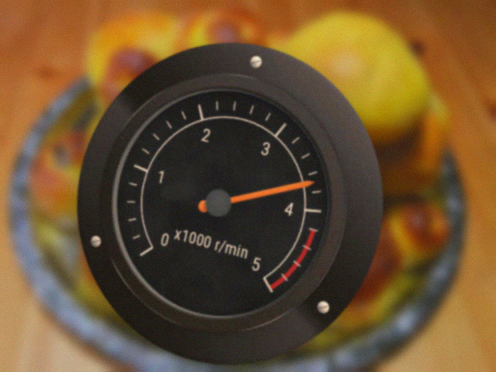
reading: **3700** rpm
